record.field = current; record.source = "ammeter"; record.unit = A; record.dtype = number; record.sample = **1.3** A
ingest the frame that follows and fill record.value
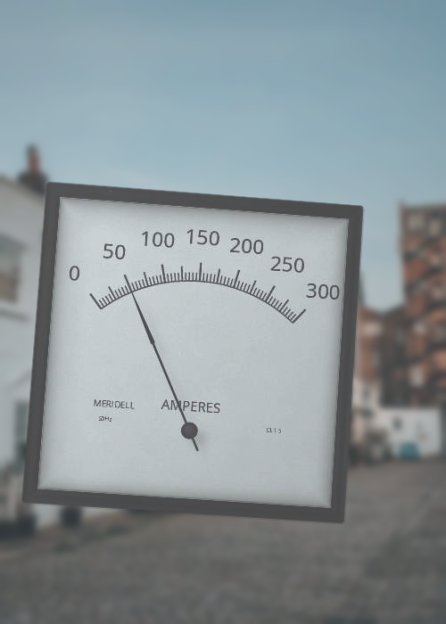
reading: **50** A
